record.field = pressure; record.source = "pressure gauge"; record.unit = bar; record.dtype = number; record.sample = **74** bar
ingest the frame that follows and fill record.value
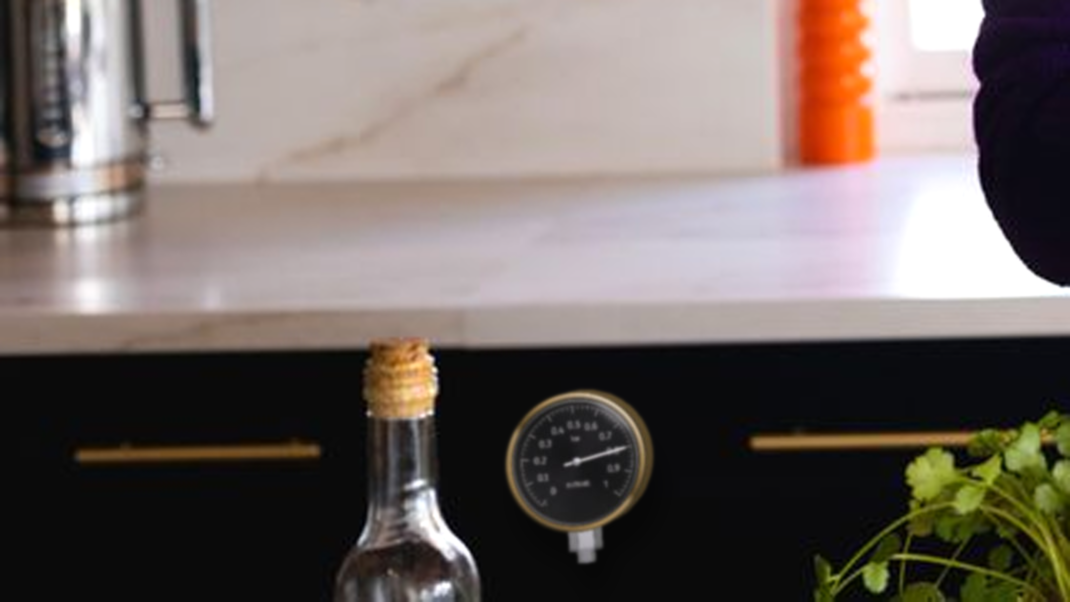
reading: **0.8** bar
